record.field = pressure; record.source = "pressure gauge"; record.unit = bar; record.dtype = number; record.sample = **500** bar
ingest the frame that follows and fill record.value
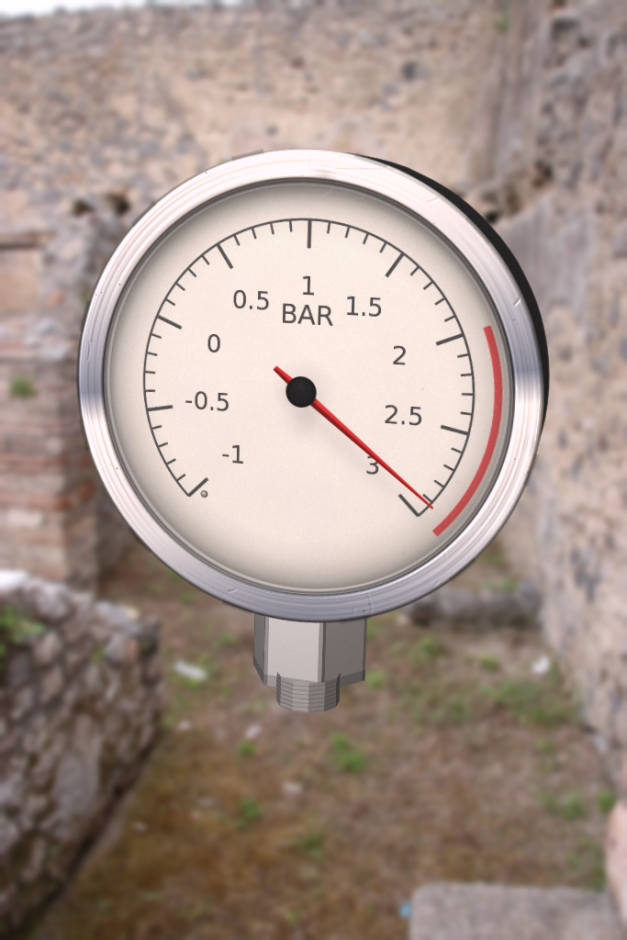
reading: **2.9** bar
